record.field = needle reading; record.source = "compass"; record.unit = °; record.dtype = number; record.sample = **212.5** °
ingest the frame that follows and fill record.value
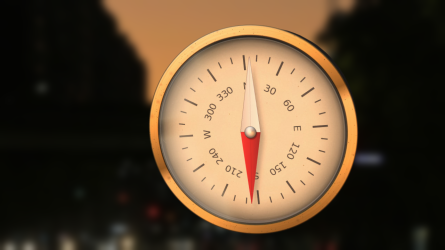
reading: **185** °
